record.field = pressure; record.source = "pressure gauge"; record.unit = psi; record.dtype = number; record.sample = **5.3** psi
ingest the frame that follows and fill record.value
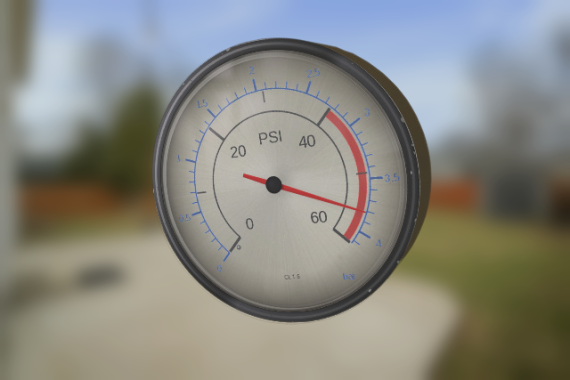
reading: **55** psi
